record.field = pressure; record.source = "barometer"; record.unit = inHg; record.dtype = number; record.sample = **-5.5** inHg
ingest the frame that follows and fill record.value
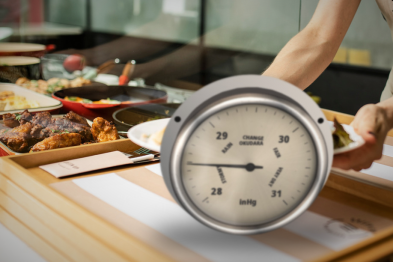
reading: **28.5** inHg
